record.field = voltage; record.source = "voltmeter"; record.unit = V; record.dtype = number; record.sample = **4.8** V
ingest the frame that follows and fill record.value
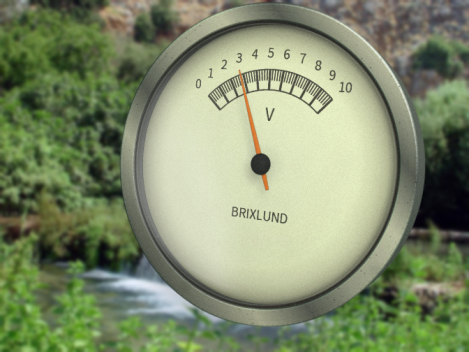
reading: **3** V
